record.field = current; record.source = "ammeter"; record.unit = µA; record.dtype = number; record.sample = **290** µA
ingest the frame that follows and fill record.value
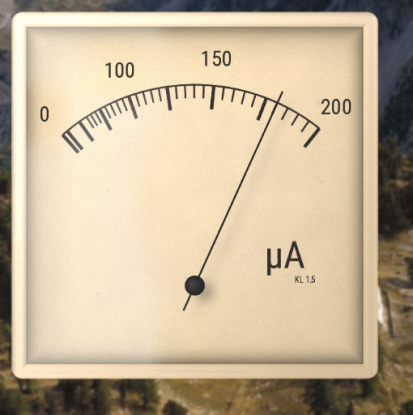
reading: **180** µA
